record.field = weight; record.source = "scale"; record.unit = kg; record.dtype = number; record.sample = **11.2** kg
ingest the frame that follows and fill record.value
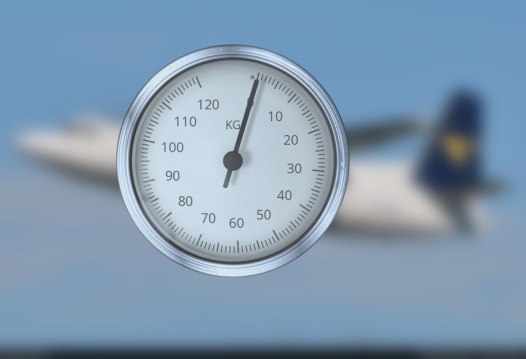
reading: **0** kg
